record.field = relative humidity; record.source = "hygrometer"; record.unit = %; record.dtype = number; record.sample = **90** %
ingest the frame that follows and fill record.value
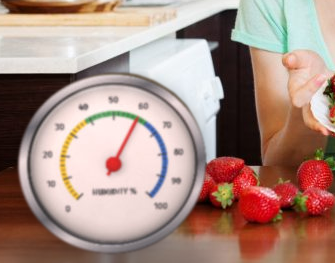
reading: **60** %
